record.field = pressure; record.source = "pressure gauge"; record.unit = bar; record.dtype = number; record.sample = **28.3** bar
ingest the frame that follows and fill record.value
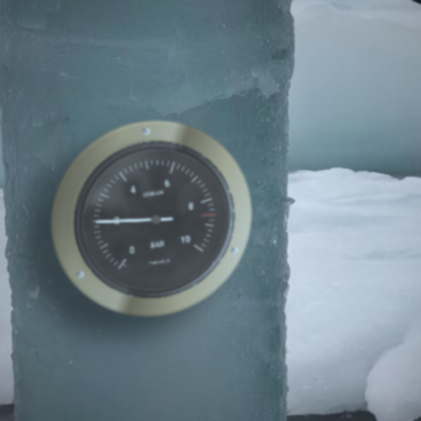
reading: **2** bar
